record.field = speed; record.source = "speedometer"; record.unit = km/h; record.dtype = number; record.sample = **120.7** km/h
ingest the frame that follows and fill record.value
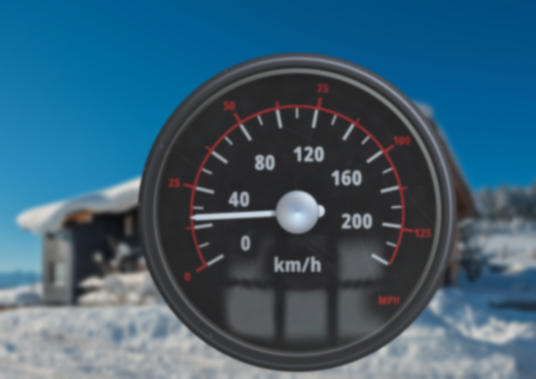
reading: **25** km/h
